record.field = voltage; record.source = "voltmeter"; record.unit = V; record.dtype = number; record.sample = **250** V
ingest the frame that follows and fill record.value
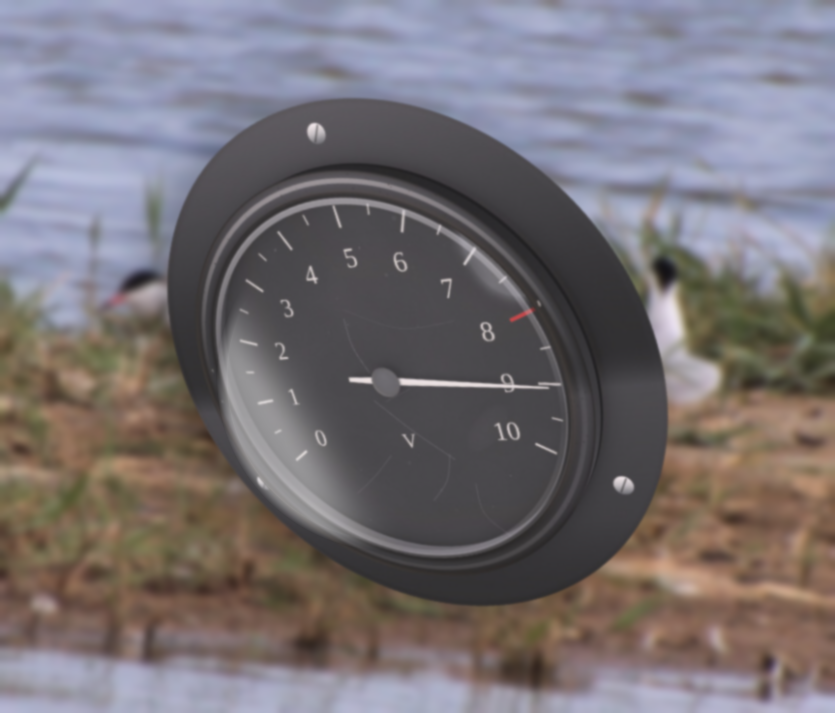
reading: **9** V
